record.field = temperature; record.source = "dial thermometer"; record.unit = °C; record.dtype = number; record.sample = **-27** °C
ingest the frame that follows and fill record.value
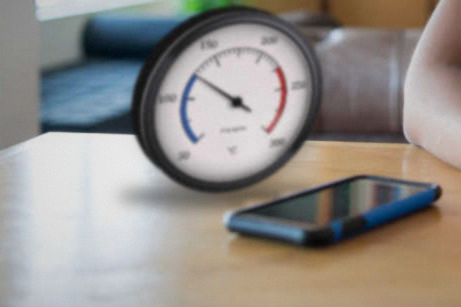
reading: **125** °C
